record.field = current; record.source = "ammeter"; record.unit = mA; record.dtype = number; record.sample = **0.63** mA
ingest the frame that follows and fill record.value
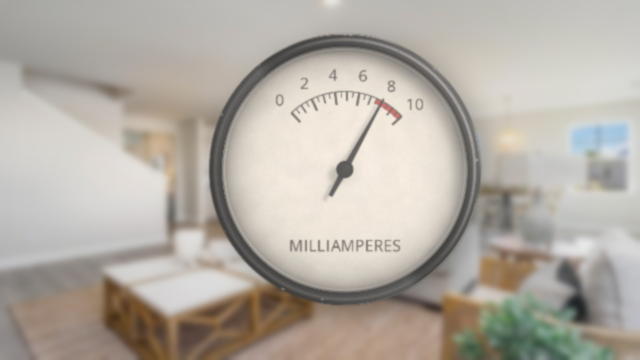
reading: **8** mA
